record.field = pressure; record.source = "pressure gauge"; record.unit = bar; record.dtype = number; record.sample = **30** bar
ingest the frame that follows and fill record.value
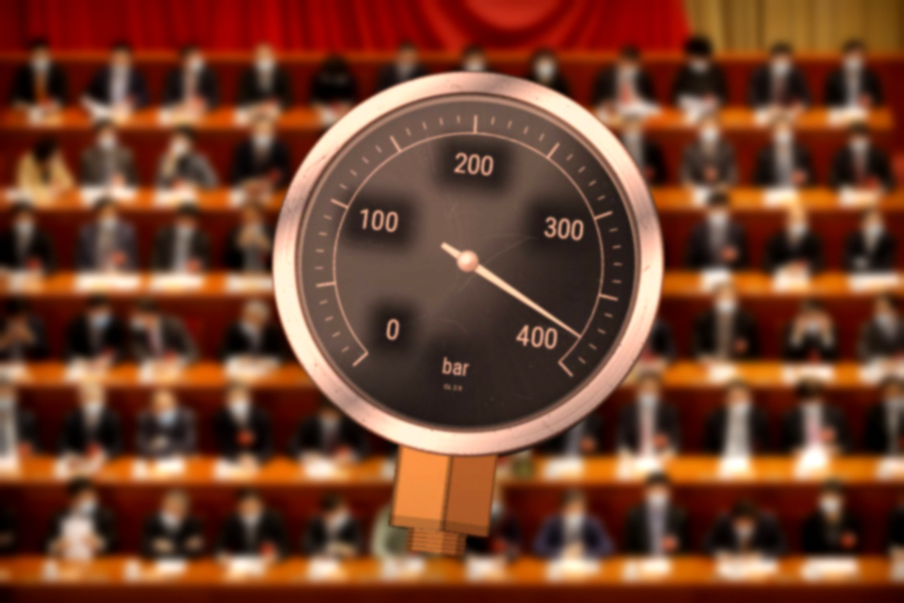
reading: **380** bar
